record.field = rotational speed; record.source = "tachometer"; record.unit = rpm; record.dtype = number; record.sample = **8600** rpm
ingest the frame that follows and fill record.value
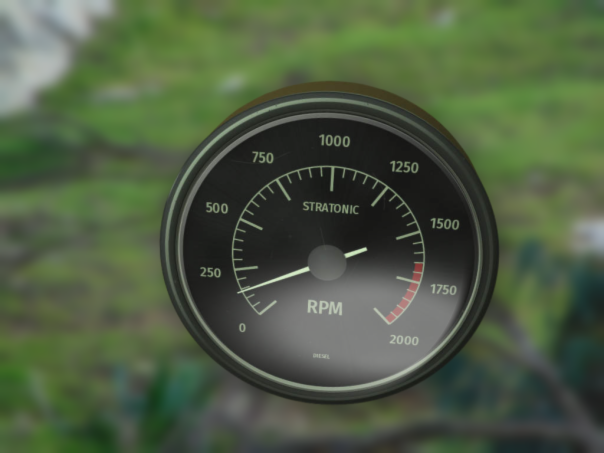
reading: **150** rpm
